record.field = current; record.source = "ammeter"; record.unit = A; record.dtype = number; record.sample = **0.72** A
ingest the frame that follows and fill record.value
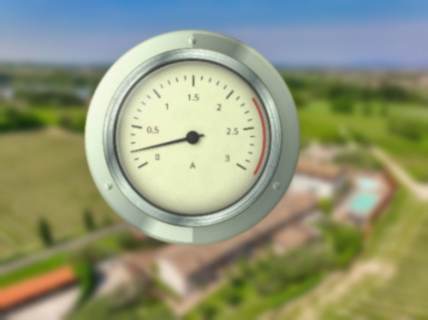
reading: **0.2** A
